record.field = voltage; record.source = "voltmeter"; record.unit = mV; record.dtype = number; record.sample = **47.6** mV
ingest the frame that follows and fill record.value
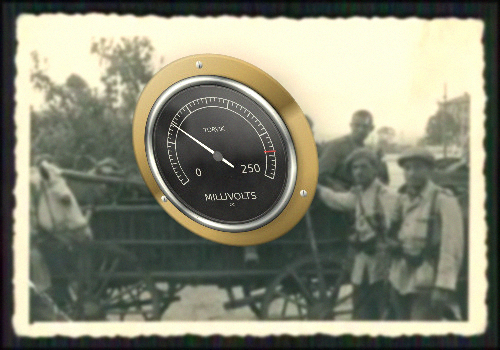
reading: **75** mV
